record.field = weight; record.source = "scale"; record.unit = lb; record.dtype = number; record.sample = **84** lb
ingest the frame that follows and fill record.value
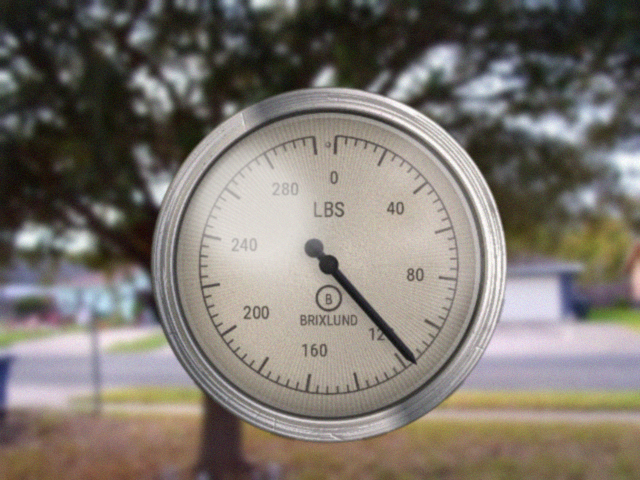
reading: **116** lb
